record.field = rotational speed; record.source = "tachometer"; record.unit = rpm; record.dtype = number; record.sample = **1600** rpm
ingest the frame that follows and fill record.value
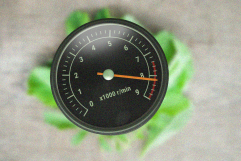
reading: **8200** rpm
